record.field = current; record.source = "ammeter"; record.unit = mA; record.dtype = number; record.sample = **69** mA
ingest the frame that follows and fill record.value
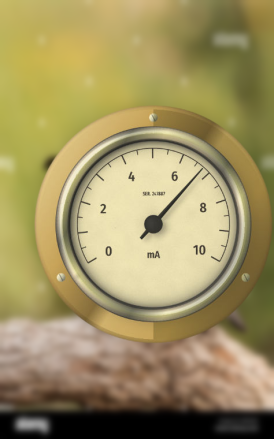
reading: **6.75** mA
